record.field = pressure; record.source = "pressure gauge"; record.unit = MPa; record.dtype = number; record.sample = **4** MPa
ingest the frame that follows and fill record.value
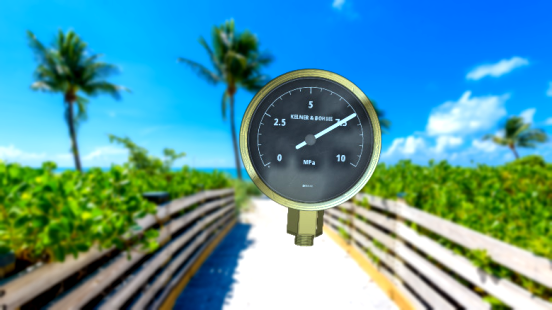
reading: **7.5** MPa
